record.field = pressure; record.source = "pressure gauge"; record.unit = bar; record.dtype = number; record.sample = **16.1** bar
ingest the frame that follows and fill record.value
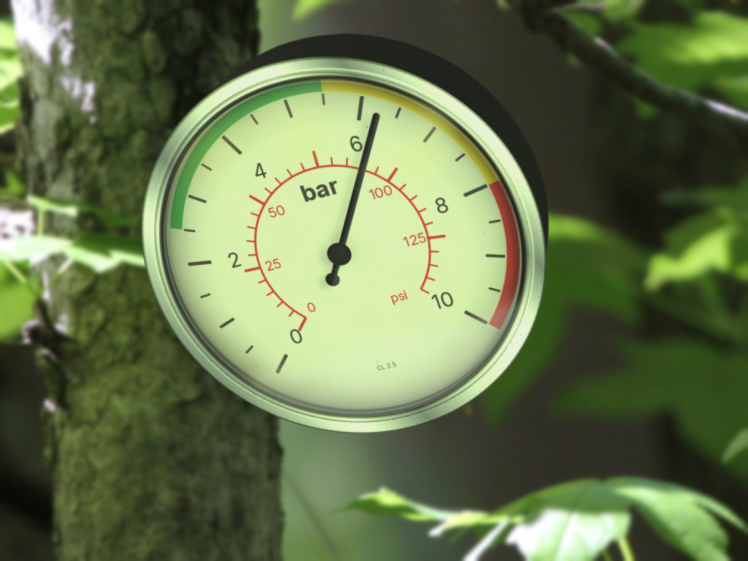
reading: **6.25** bar
